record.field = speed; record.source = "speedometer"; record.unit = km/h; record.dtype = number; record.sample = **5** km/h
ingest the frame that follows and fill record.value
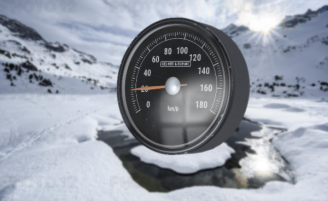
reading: **20** km/h
